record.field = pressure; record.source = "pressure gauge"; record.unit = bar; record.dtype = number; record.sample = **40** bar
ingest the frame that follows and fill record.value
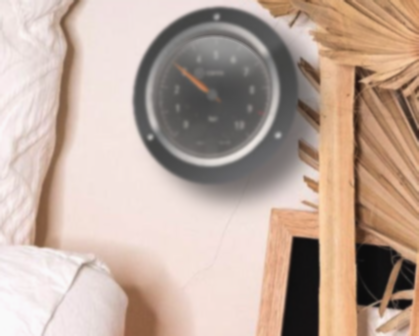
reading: **3** bar
